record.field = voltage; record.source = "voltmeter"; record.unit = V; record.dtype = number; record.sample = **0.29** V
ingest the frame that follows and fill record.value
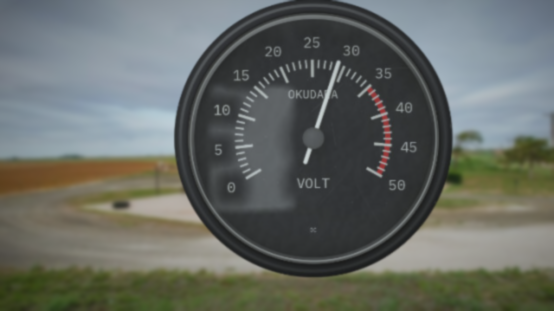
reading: **29** V
